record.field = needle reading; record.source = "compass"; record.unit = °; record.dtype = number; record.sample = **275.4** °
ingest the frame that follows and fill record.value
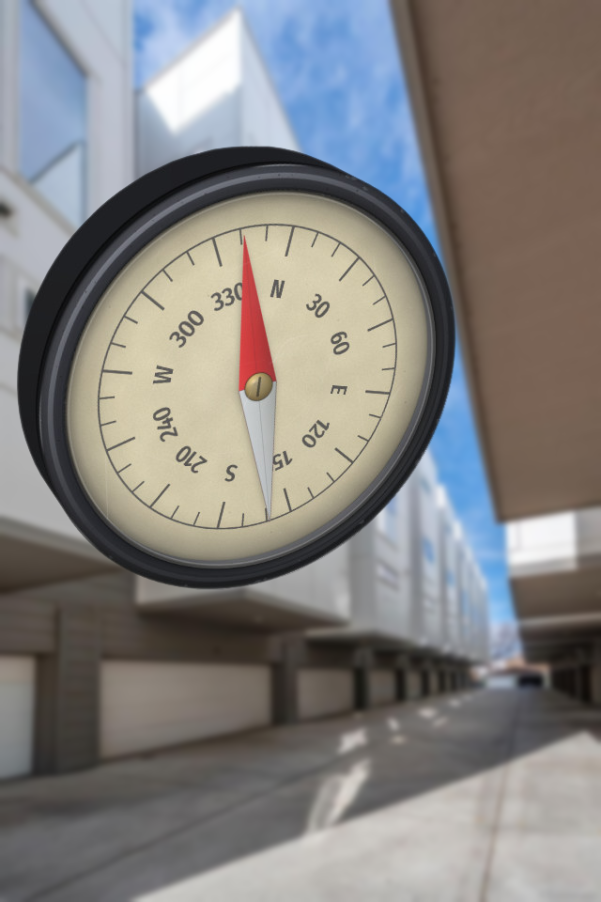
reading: **340** °
